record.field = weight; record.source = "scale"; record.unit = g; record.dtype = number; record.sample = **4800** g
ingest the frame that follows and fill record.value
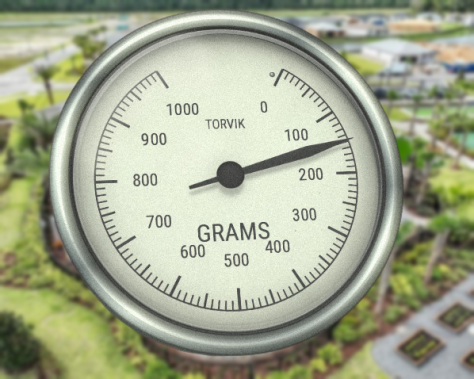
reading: **150** g
